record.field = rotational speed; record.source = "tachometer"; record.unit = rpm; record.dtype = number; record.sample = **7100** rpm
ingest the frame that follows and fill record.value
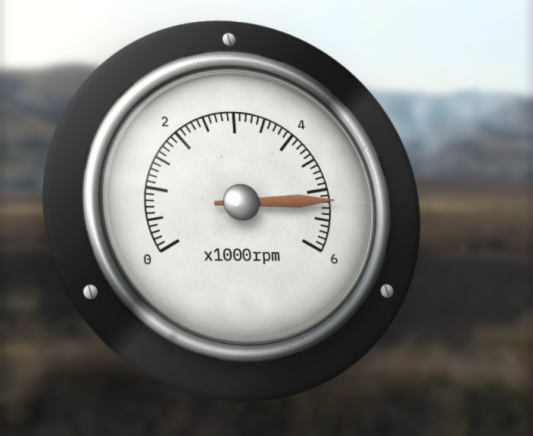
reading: **5200** rpm
